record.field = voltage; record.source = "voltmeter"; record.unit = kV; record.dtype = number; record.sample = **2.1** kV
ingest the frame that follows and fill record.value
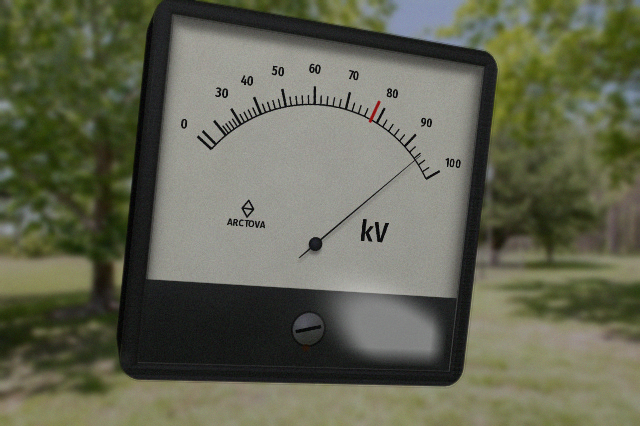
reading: **94** kV
